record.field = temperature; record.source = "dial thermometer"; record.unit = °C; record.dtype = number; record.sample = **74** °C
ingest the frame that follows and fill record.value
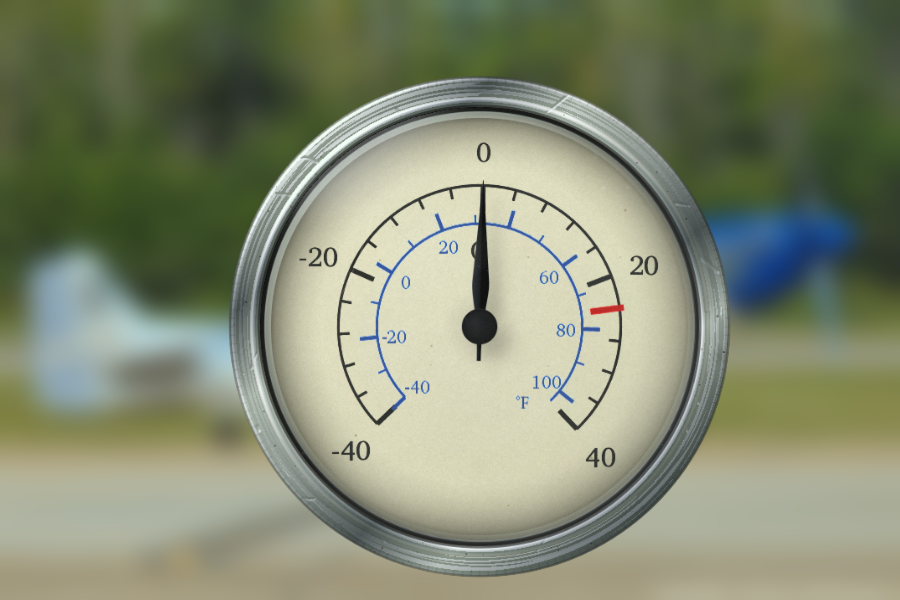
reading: **0** °C
